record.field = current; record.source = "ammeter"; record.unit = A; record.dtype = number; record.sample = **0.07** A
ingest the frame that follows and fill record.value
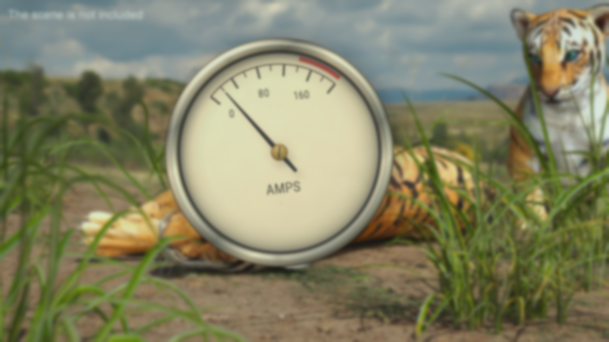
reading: **20** A
